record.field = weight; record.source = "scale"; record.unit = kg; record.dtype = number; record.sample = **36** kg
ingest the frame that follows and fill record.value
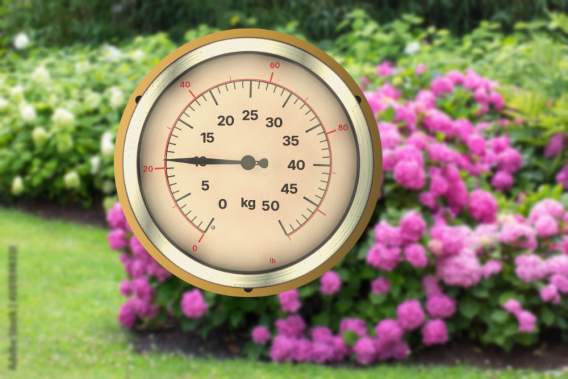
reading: **10** kg
